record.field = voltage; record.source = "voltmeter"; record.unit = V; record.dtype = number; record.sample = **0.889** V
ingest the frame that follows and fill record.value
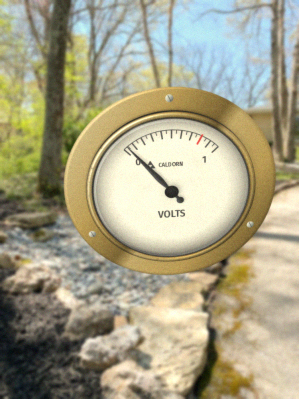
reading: **0.05** V
